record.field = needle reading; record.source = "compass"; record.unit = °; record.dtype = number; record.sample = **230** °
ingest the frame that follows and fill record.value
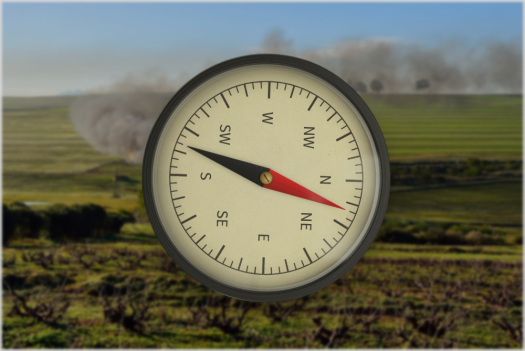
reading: **20** °
